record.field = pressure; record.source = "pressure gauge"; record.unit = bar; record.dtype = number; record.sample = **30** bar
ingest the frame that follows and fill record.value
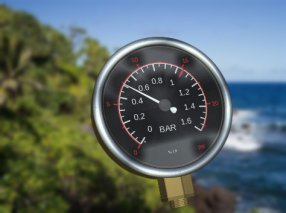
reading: **0.5** bar
